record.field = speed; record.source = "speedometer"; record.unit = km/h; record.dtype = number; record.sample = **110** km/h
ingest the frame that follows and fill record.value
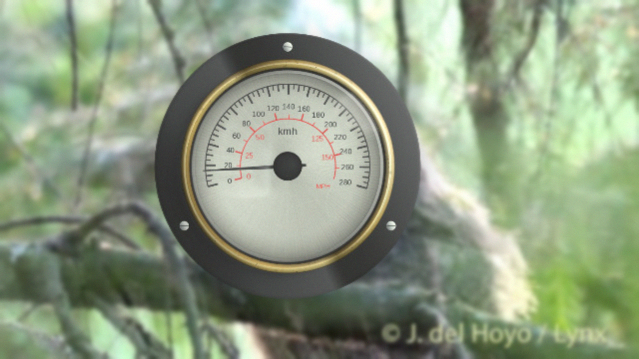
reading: **15** km/h
